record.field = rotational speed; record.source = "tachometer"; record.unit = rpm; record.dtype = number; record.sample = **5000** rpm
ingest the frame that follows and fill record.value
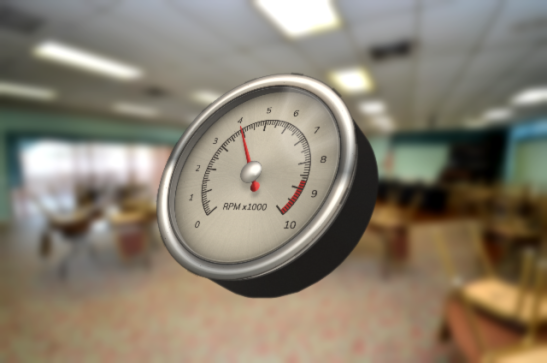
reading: **4000** rpm
